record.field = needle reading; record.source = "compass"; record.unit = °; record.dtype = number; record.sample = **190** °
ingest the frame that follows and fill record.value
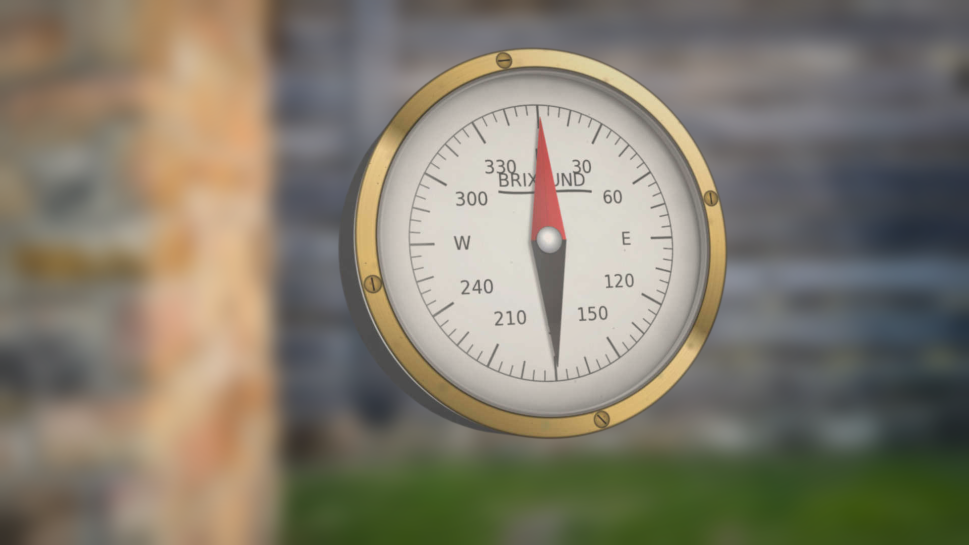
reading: **0** °
